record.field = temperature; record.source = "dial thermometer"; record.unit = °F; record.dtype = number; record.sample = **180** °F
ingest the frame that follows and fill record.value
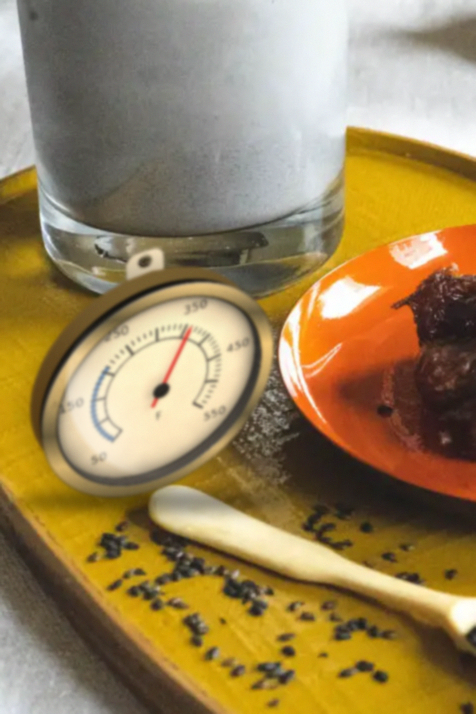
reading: **350** °F
